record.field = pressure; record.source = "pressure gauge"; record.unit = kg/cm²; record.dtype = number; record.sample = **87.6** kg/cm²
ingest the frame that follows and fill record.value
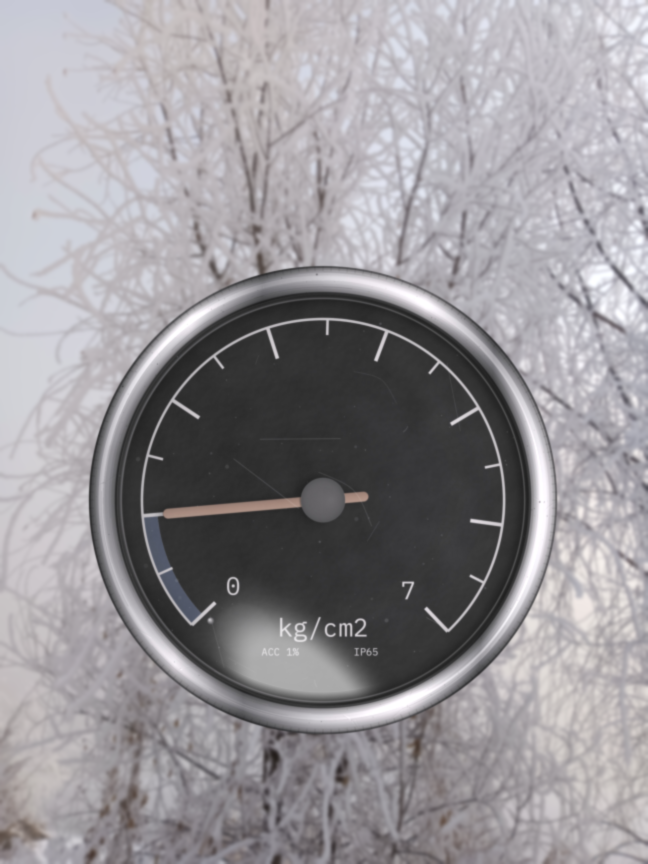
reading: **1** kg/cm²
